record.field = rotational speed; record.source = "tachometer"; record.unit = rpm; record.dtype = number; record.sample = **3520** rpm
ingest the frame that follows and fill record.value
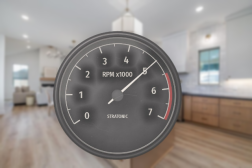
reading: **5000** rpm
